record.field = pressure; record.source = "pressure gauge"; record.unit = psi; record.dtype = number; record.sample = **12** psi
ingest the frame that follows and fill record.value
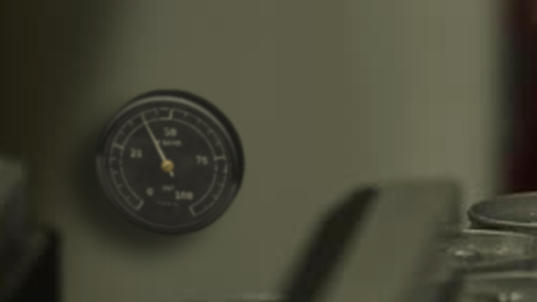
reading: **40** psi
